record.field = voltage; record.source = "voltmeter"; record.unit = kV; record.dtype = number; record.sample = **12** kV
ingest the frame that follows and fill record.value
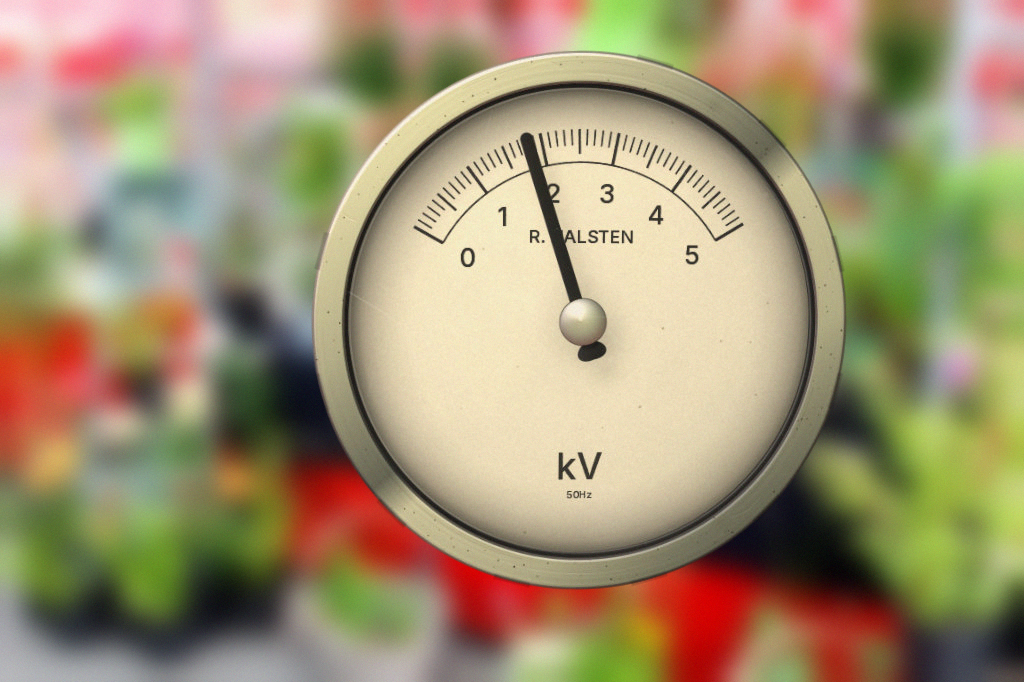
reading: **1.8** kV
